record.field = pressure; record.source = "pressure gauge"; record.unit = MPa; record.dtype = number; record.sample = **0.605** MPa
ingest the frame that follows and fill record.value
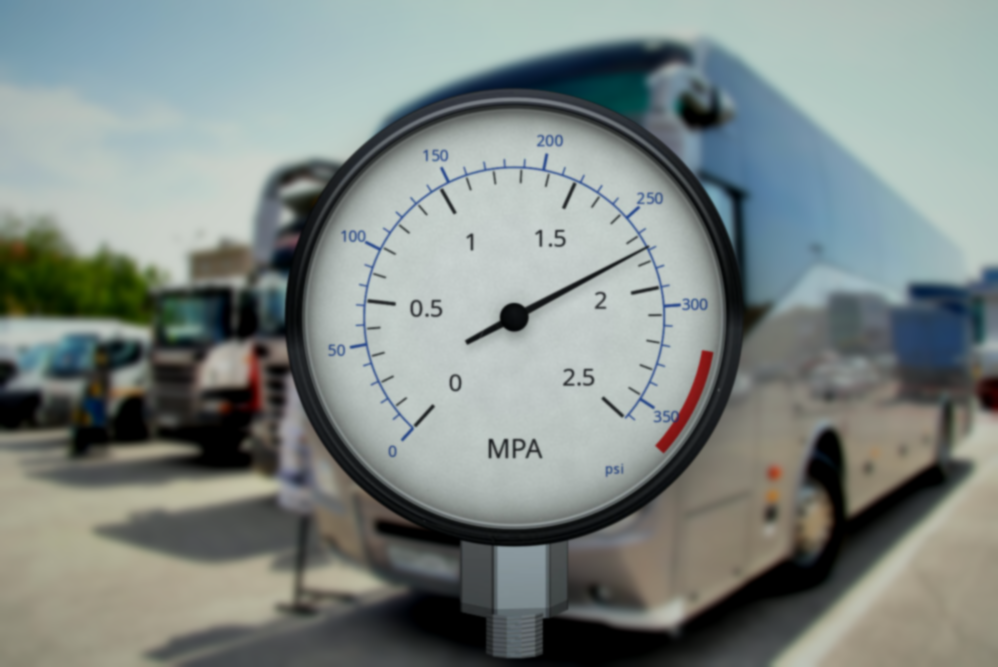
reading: **1.85** MPa
